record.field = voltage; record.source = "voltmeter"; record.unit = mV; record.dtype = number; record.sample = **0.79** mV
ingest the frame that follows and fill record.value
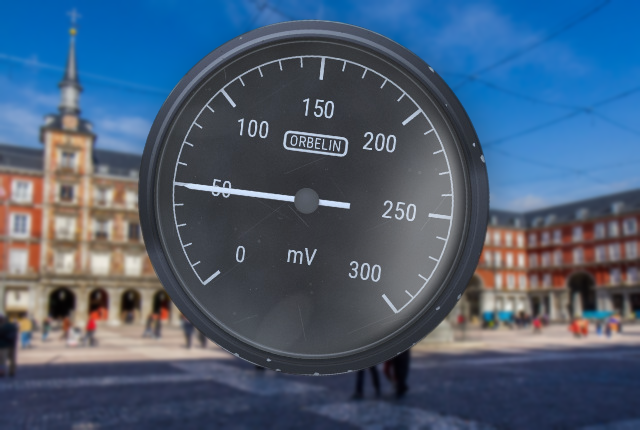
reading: **50** mV
